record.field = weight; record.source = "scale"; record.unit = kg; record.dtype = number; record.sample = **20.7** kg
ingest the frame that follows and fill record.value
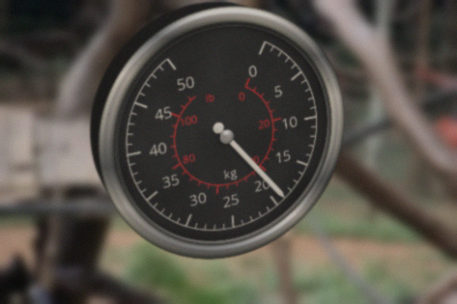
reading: **19** kg
